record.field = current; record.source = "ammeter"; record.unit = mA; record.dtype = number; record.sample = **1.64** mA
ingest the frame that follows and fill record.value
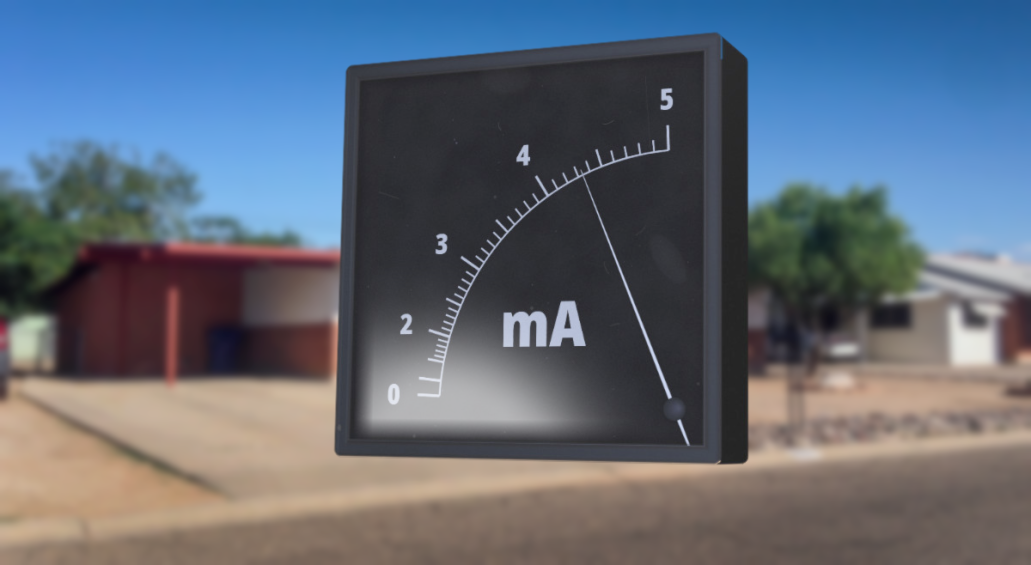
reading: **4.35** mA
